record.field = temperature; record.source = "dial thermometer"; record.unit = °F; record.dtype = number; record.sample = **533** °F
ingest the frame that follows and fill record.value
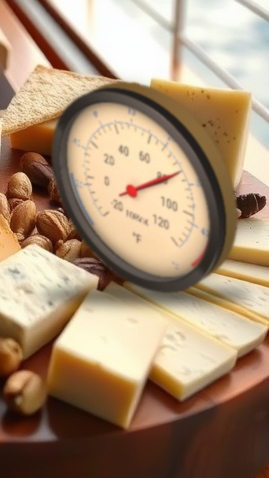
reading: **80** °F
